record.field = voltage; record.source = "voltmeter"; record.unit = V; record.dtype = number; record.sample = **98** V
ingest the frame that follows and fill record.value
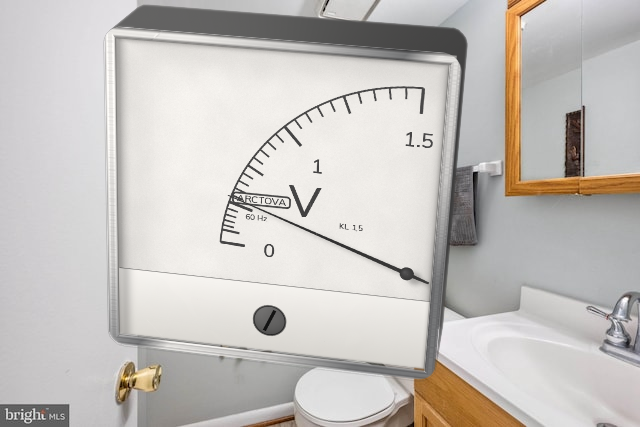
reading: **0.55** V
